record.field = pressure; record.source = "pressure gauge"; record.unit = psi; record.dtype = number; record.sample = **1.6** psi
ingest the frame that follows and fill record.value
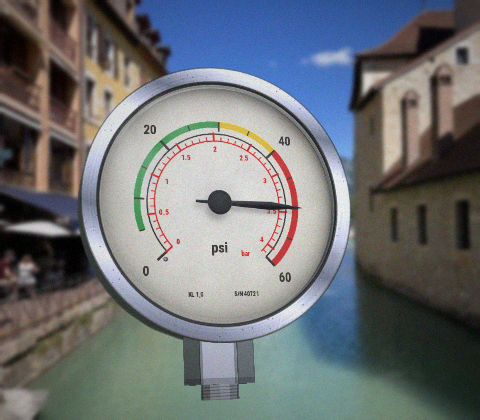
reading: **50** psi
